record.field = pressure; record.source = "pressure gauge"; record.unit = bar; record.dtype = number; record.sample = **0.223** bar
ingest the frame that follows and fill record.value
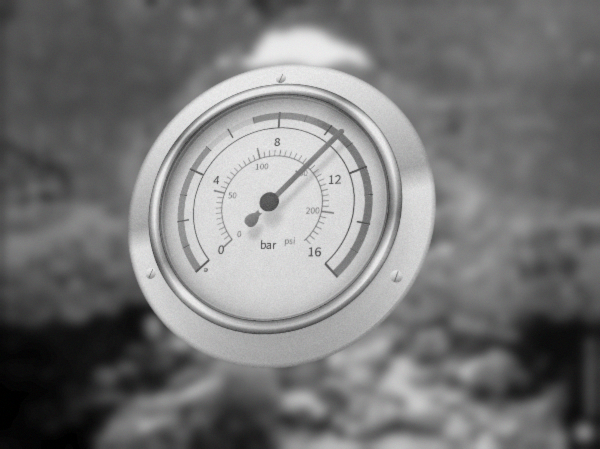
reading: **10.5** bar
